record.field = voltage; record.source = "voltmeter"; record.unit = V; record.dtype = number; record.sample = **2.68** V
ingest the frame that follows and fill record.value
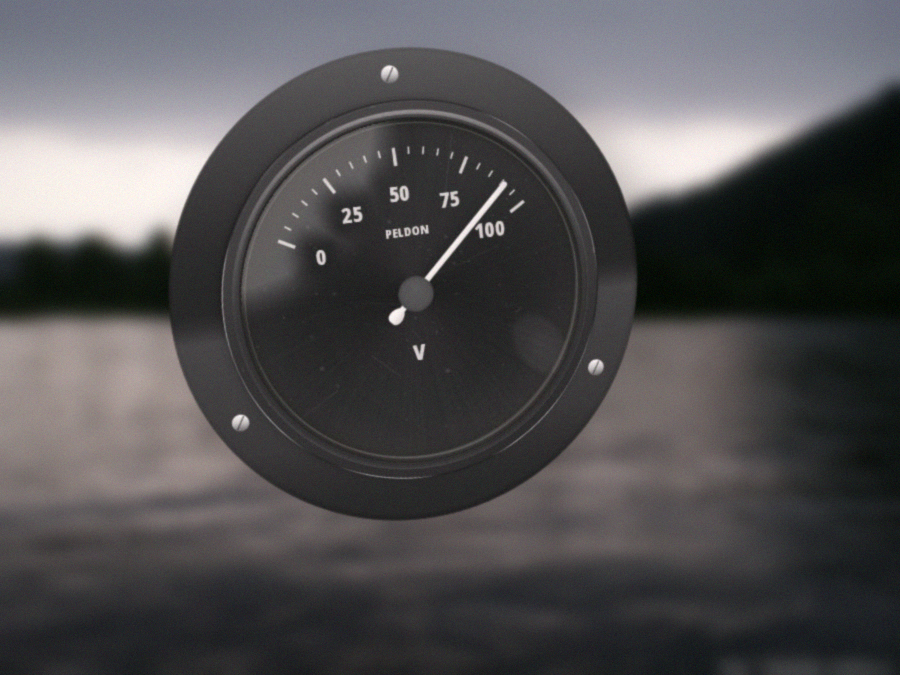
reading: **90** V
